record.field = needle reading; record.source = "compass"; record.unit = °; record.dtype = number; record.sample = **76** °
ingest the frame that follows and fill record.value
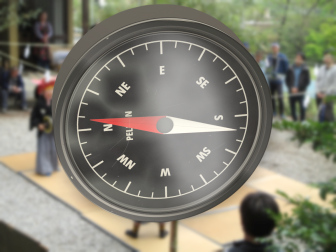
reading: **10** °
